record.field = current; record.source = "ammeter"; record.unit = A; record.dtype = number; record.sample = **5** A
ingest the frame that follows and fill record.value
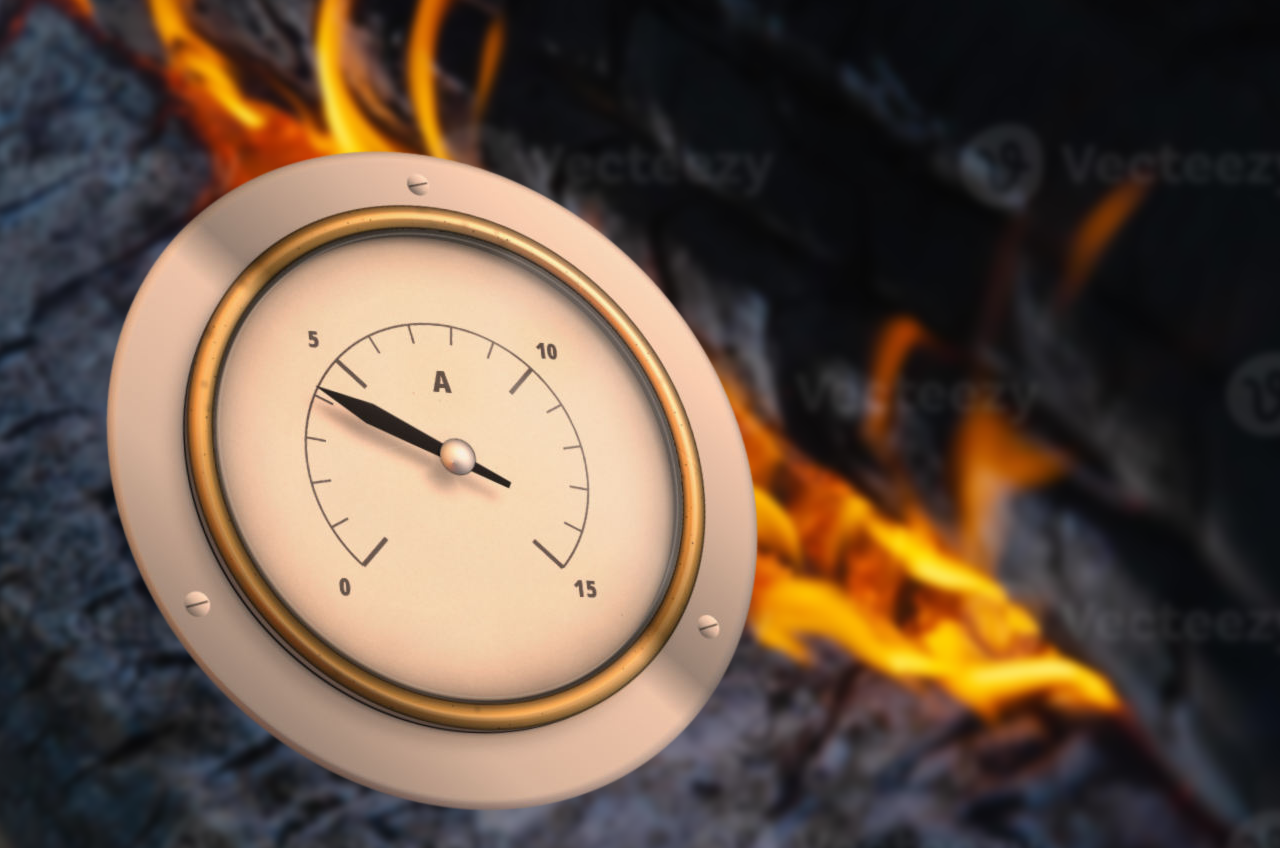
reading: **4** A
